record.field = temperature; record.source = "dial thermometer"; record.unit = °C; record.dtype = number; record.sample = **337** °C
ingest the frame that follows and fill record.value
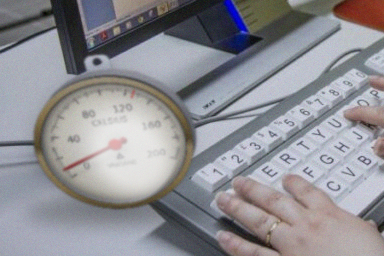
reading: **10** °C
